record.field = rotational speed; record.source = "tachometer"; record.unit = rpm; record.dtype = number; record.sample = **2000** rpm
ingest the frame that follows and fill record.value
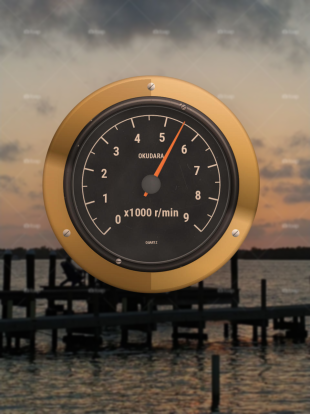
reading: **5500** rpm
